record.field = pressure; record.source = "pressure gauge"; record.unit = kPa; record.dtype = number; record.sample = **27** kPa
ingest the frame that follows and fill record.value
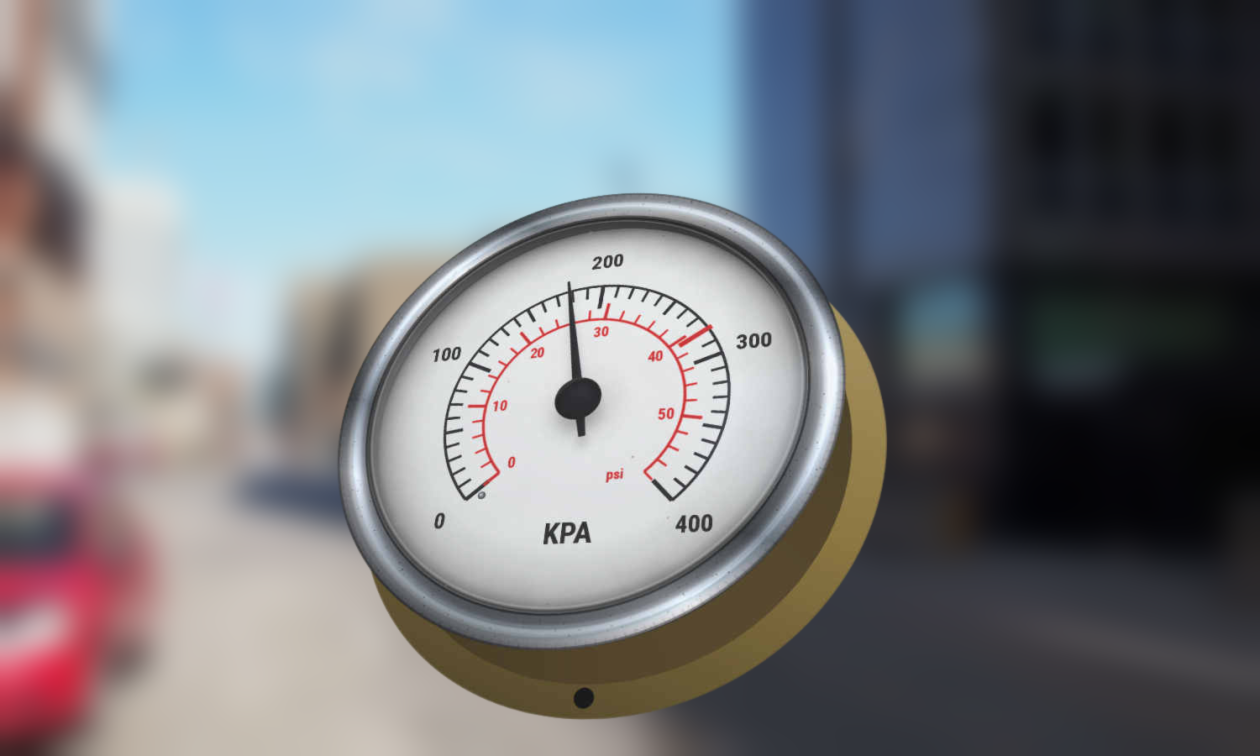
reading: **180** kPa
